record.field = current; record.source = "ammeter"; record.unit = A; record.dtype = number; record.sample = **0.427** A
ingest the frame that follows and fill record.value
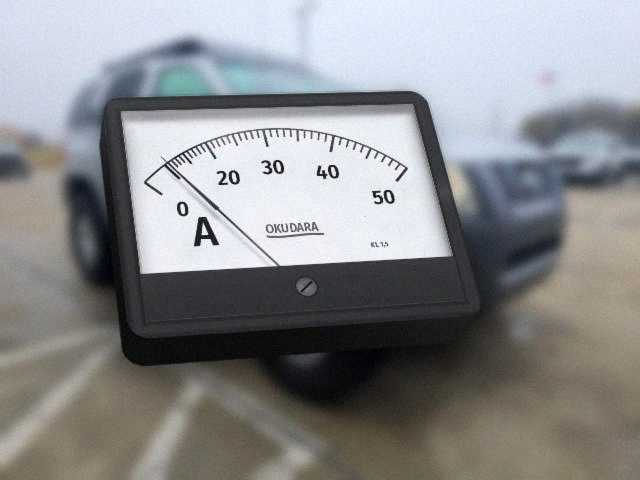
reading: **10** A
